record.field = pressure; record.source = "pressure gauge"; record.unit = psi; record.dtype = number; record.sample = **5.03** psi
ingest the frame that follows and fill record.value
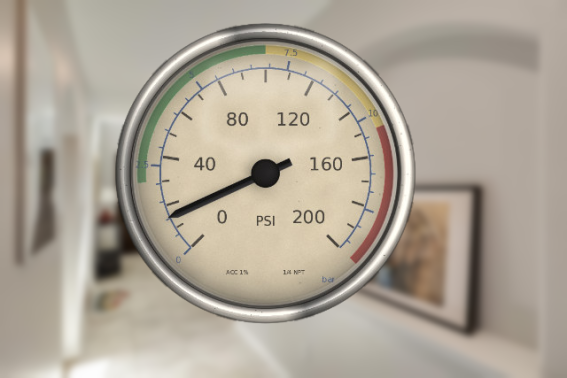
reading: **15** psi
